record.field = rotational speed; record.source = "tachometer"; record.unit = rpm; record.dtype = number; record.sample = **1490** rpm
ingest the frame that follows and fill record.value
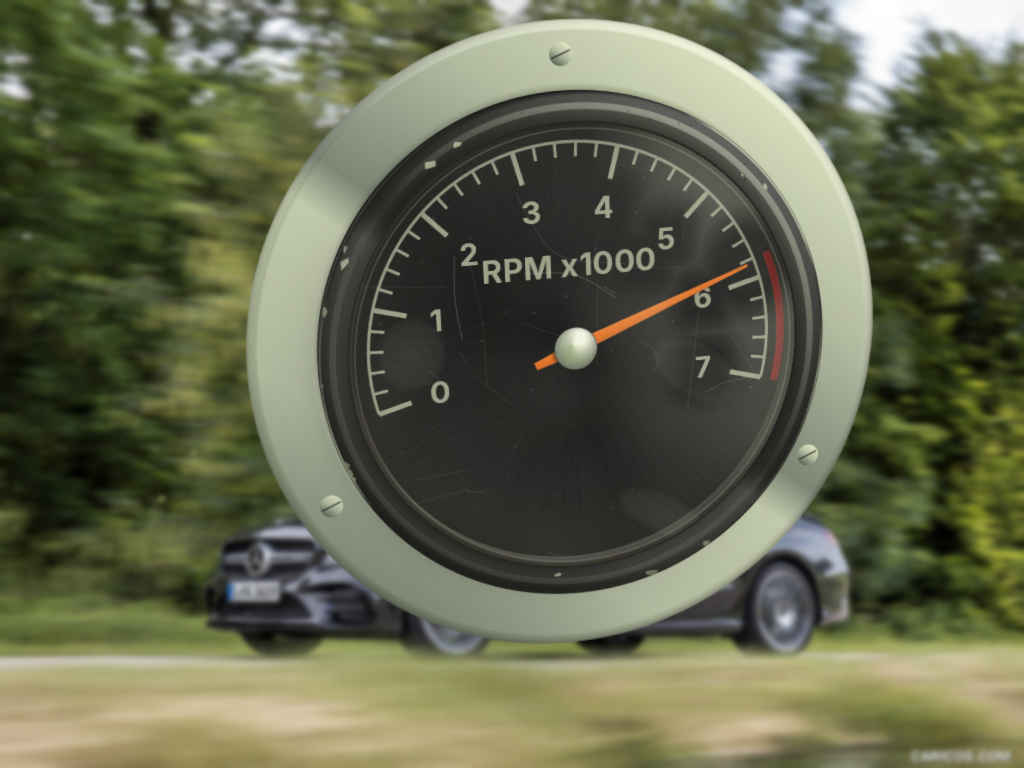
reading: **5800** rpm
